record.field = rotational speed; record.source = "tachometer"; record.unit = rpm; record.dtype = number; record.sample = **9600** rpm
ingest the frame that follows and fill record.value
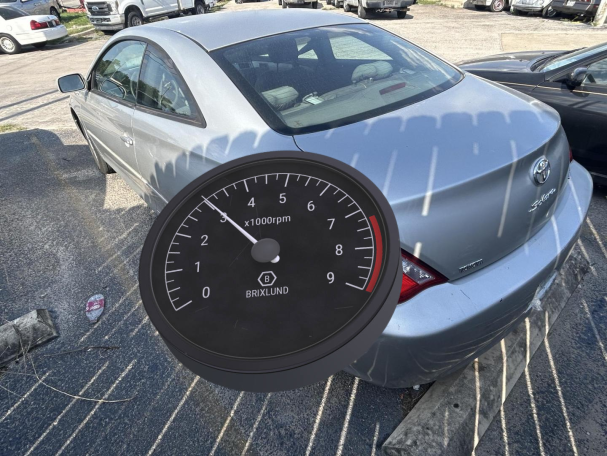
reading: **3000** rpm
